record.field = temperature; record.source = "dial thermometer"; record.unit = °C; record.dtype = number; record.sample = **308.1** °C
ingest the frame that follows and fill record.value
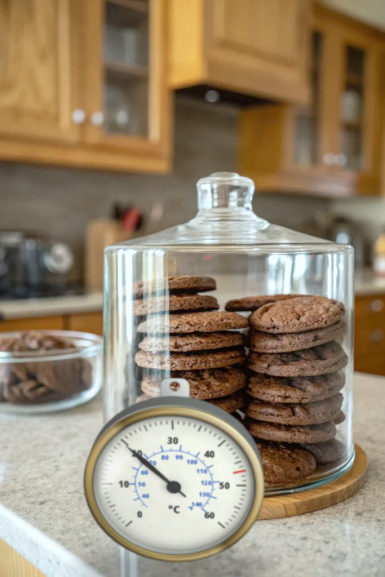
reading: **20** °C
